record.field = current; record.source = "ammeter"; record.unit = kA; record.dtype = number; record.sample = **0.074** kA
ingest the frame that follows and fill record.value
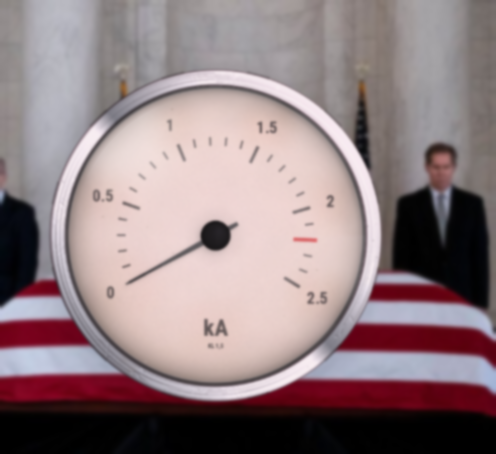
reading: **0** kA
